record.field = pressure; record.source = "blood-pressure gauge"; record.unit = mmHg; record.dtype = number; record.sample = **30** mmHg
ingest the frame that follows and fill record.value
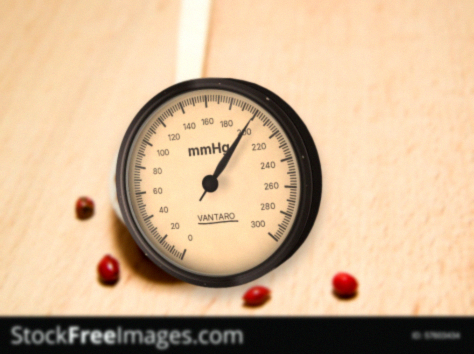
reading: **200** mmHg
